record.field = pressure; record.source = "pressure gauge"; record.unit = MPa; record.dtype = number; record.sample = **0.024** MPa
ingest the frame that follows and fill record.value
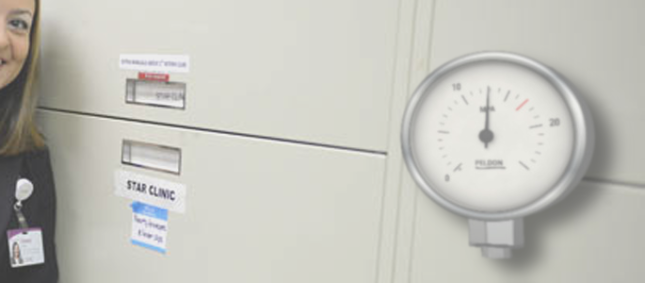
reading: **13** MPa
